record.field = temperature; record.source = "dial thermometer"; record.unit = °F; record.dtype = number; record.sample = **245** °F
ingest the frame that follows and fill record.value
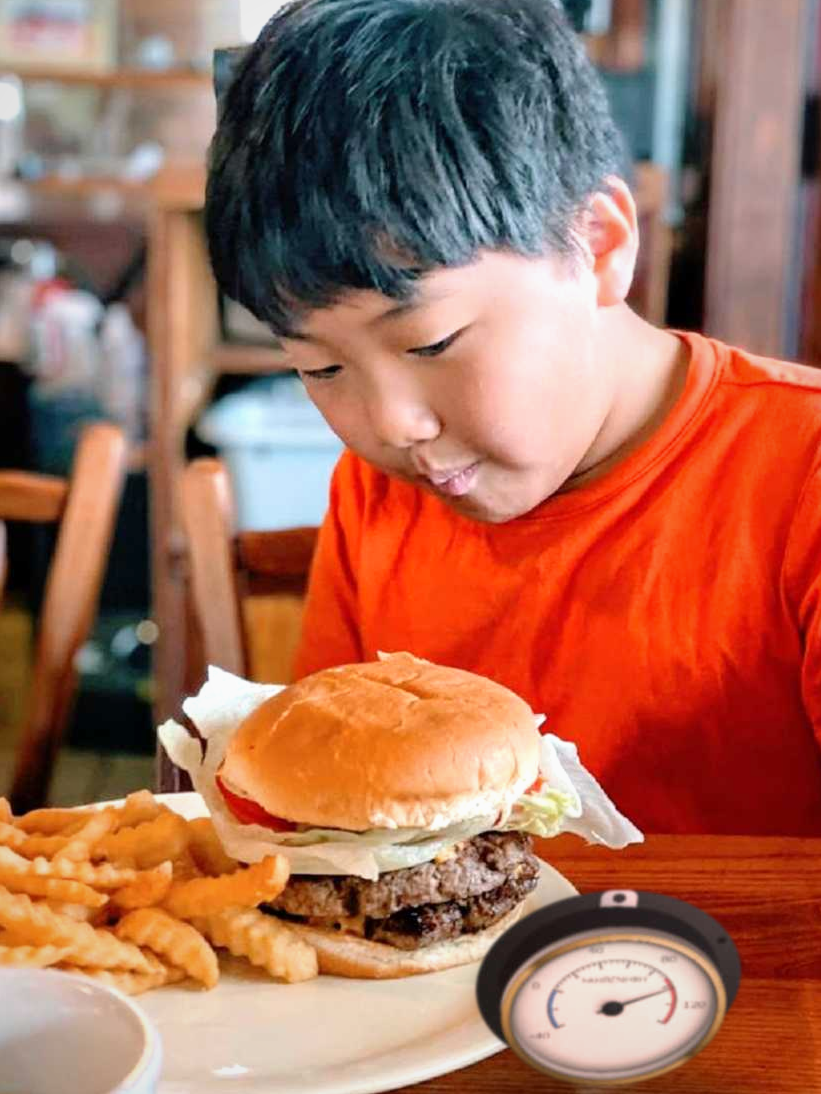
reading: **100** °F
